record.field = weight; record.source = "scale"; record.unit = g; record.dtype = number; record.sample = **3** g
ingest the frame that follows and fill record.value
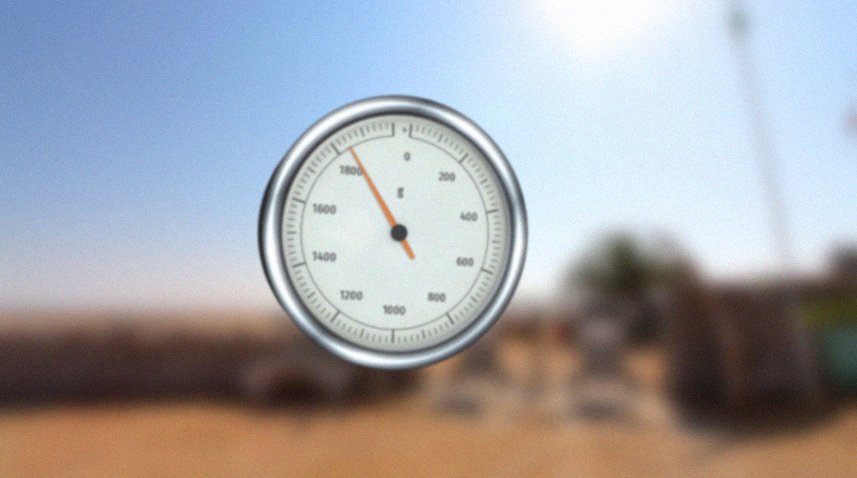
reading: **1840** g
